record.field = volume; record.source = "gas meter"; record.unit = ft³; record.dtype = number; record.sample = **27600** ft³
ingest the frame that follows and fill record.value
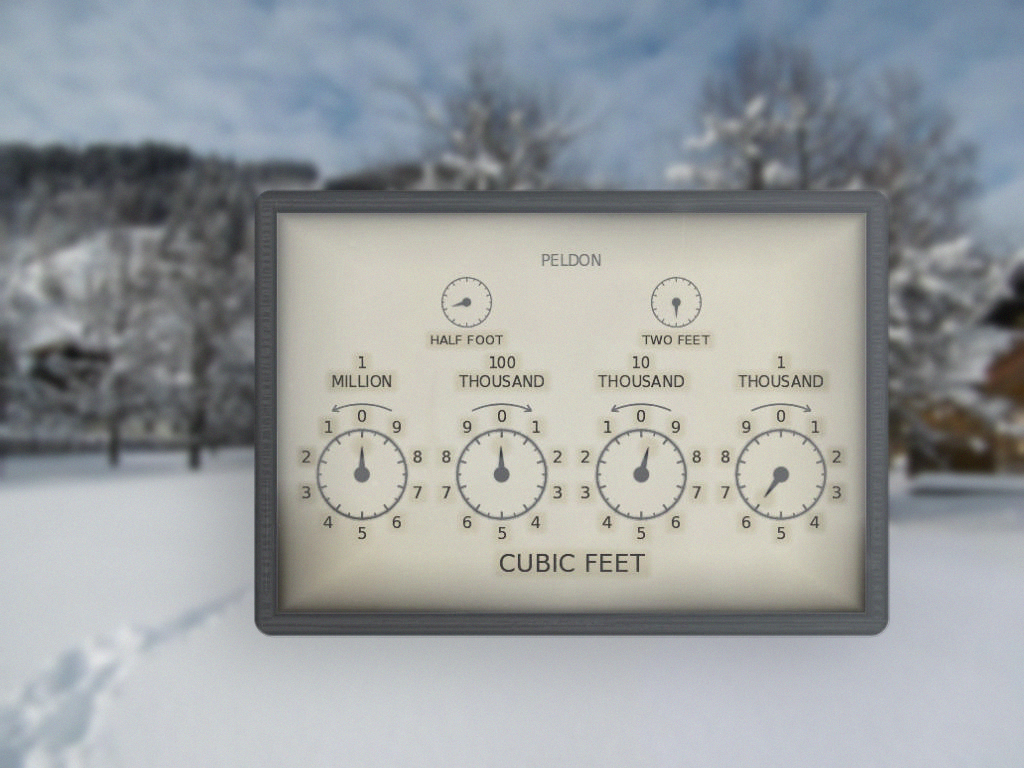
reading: **999600** ft³
